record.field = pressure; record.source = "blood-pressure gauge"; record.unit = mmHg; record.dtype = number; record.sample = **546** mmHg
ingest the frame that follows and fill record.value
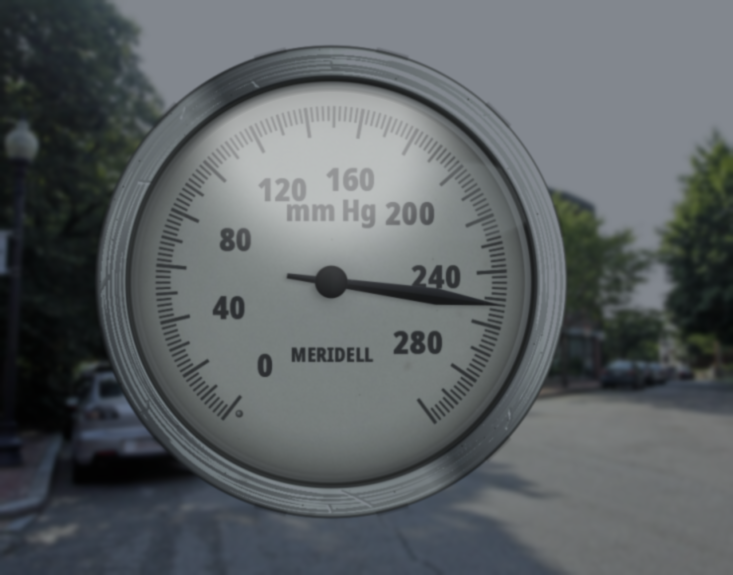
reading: **252** mmHg
